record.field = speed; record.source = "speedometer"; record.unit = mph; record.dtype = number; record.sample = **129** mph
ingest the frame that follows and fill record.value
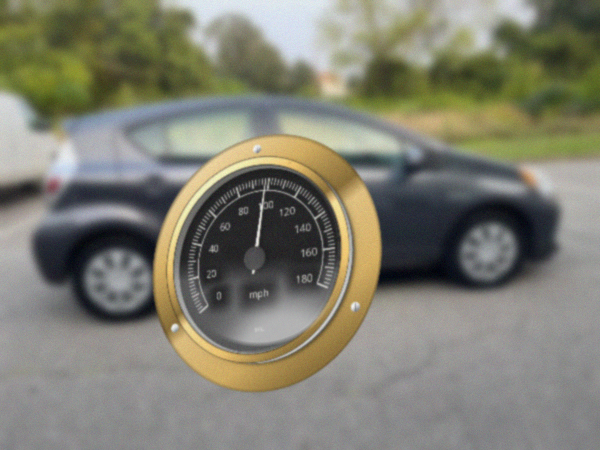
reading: **100** mph
